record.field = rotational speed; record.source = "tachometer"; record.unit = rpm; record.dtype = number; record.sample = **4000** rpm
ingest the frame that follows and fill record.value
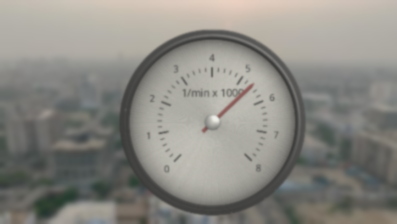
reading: **5400** rpm
